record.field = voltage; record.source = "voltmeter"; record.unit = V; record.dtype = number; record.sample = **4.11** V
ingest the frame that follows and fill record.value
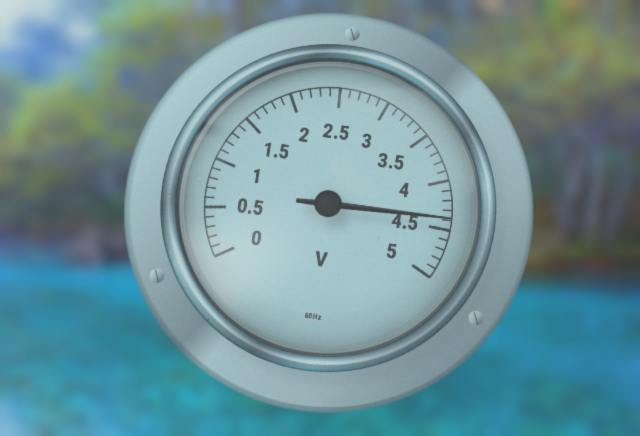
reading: **4.4** V
